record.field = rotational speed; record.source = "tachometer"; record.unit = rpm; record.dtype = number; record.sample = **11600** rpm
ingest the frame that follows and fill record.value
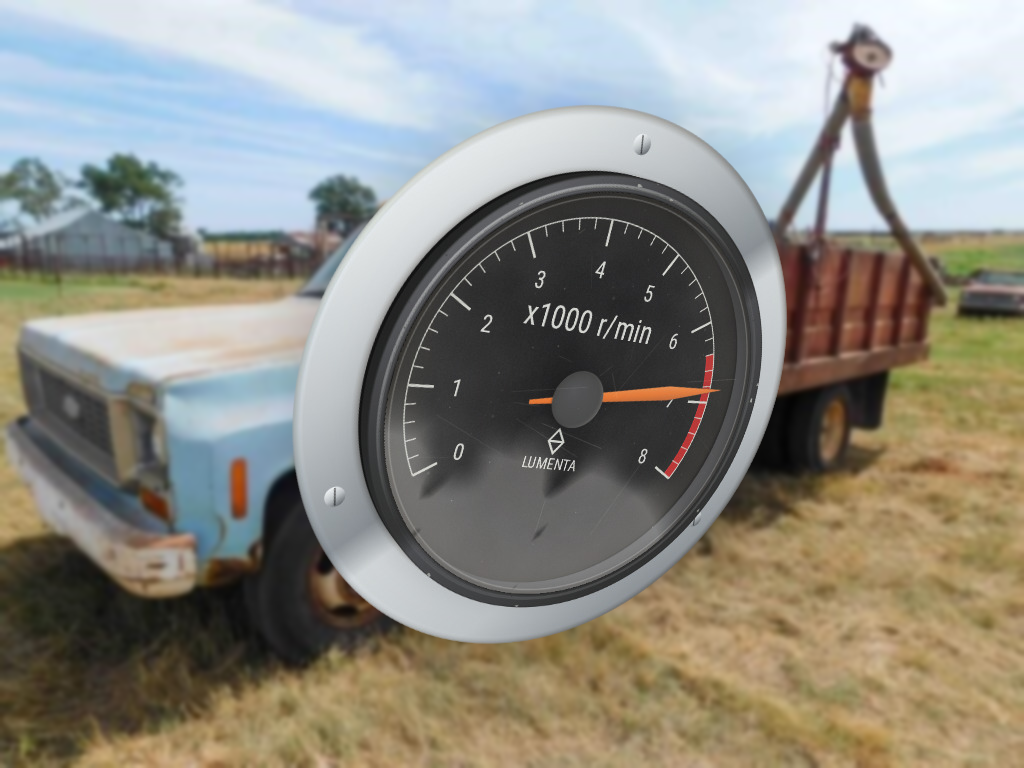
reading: **6800** rpm
